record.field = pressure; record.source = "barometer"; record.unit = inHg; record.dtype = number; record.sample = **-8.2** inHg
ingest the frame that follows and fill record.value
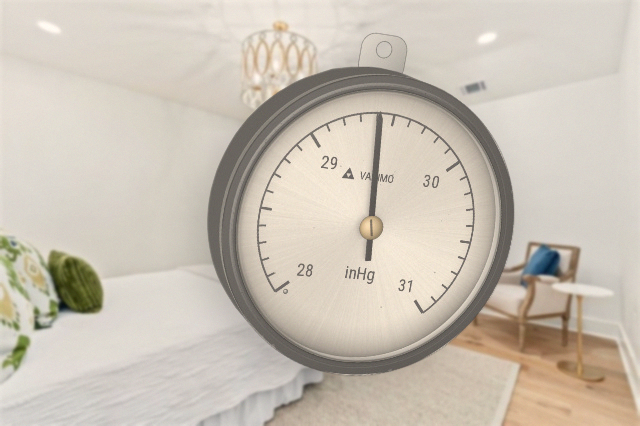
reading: **29.4** inHg
